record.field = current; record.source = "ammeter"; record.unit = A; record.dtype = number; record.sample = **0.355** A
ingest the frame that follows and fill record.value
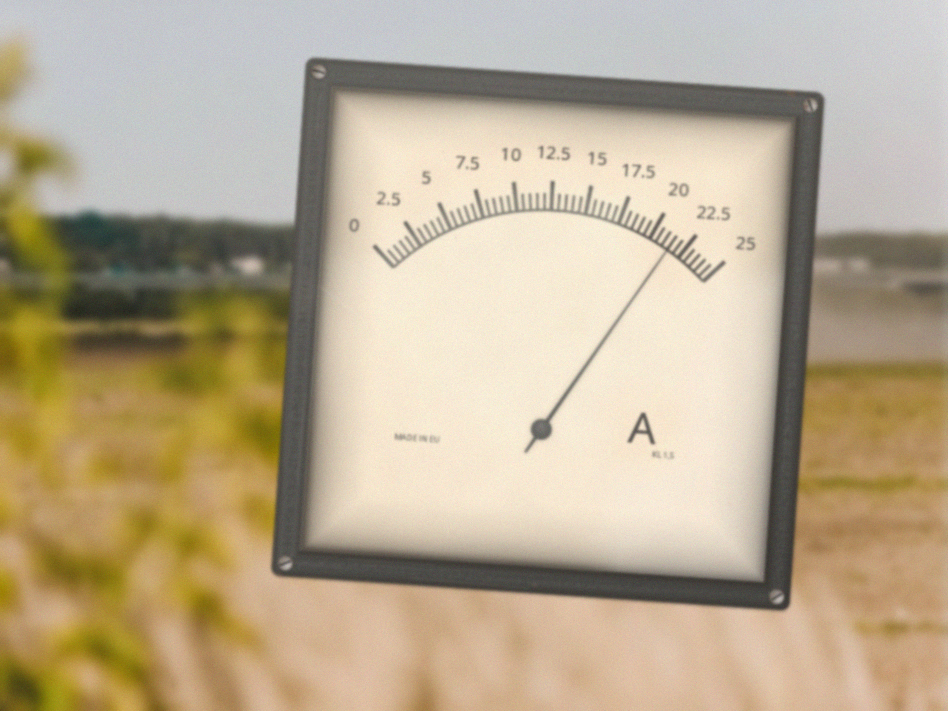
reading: **21.5** A
